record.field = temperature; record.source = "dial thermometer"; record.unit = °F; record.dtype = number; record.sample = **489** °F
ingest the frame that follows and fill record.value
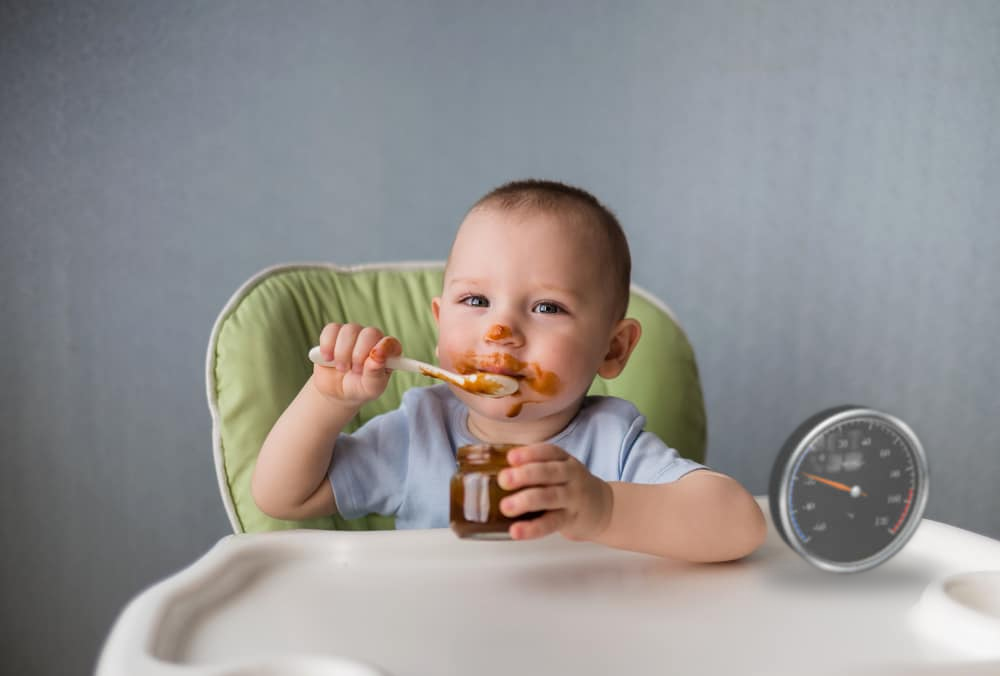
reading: **-16** °F
